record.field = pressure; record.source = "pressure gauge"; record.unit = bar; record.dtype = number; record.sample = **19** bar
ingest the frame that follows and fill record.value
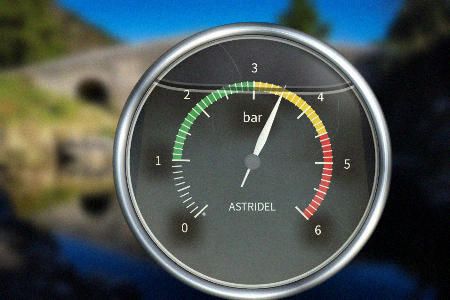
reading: **3.5** bar
